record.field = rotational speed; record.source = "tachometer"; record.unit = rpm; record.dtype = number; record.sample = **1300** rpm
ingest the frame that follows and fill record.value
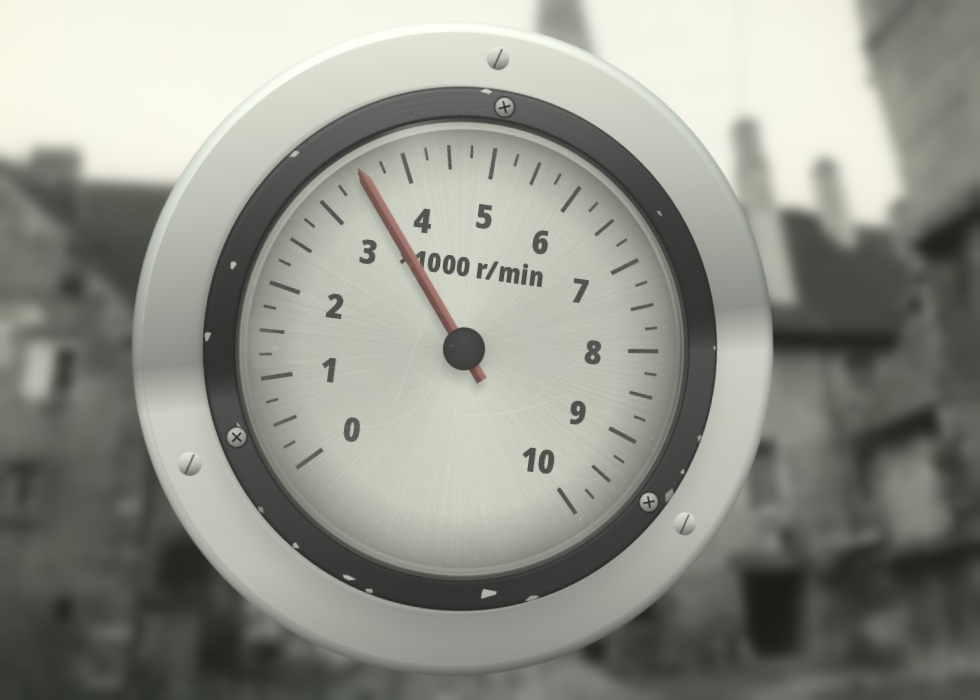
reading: **3500** rpm
